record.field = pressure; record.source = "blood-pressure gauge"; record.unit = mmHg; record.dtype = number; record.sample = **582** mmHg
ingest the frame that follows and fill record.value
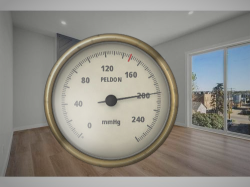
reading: **200** mmHg
